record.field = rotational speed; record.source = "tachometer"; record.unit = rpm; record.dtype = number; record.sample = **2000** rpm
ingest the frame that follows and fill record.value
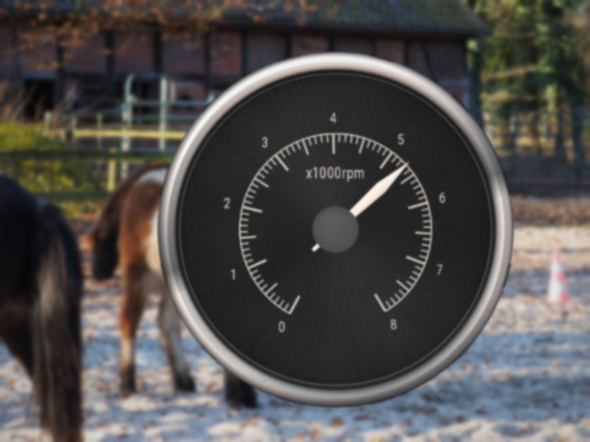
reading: **5300** rpm
